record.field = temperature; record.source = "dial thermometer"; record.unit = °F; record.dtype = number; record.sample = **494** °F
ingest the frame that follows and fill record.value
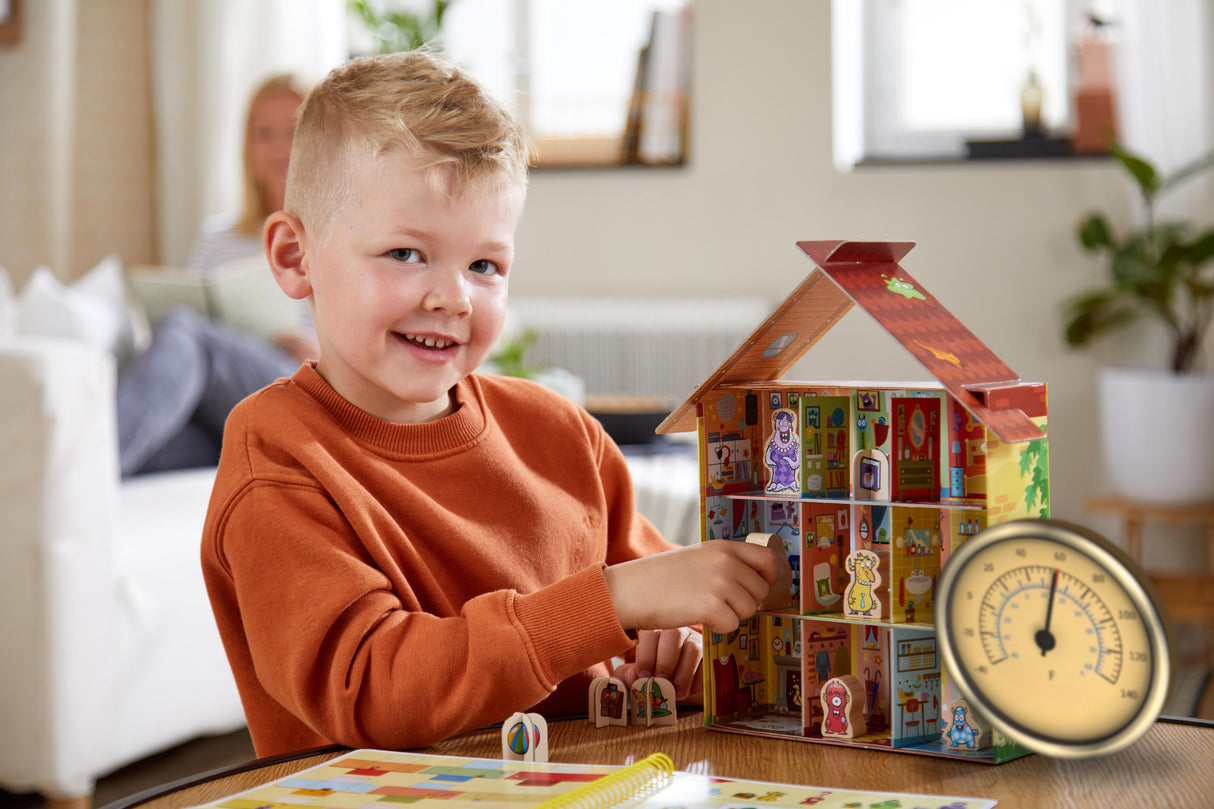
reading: **60** °F
